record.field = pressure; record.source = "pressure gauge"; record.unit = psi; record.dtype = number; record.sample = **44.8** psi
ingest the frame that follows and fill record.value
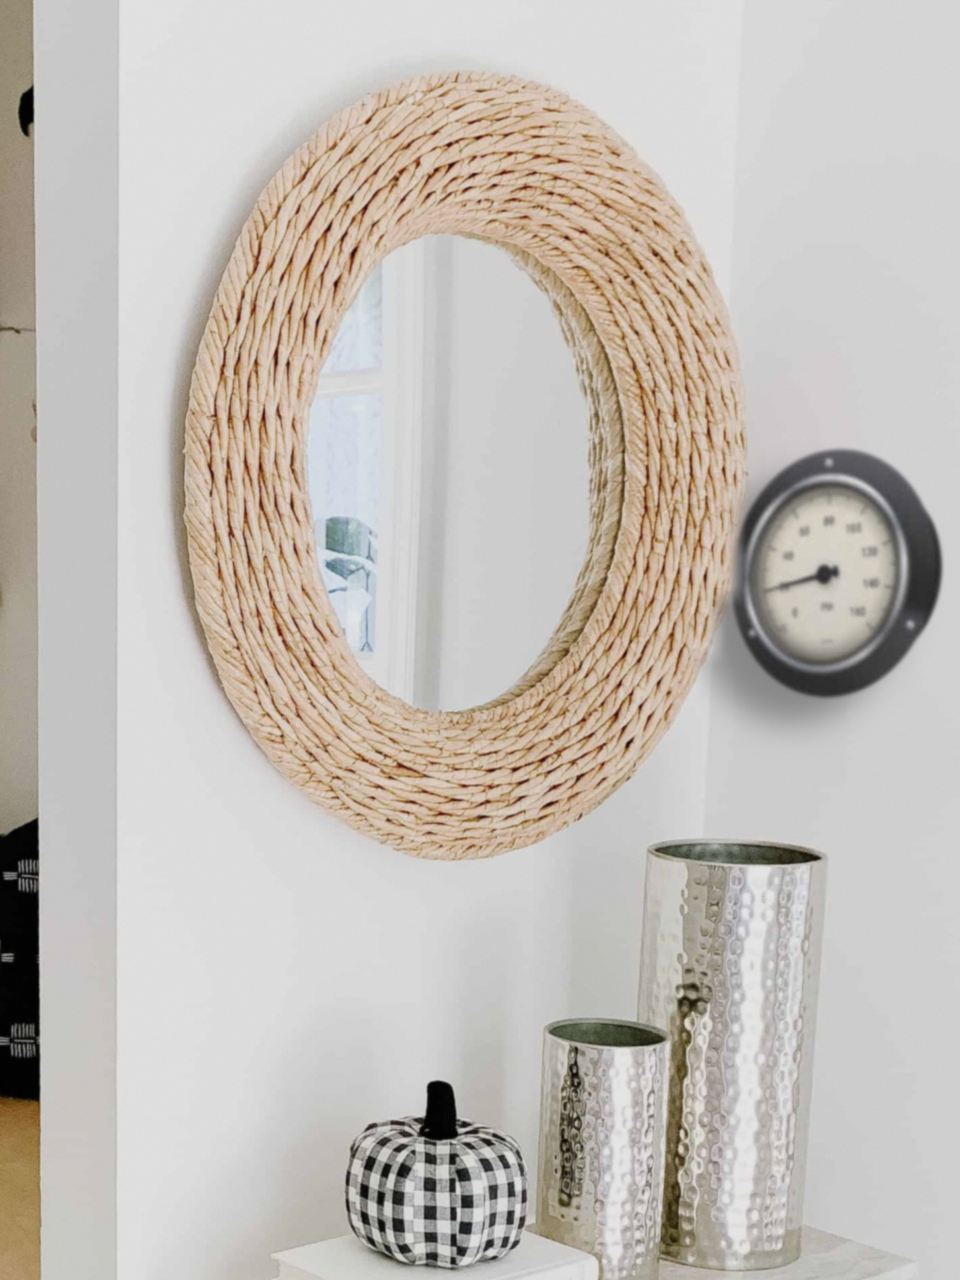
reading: **20** psi
